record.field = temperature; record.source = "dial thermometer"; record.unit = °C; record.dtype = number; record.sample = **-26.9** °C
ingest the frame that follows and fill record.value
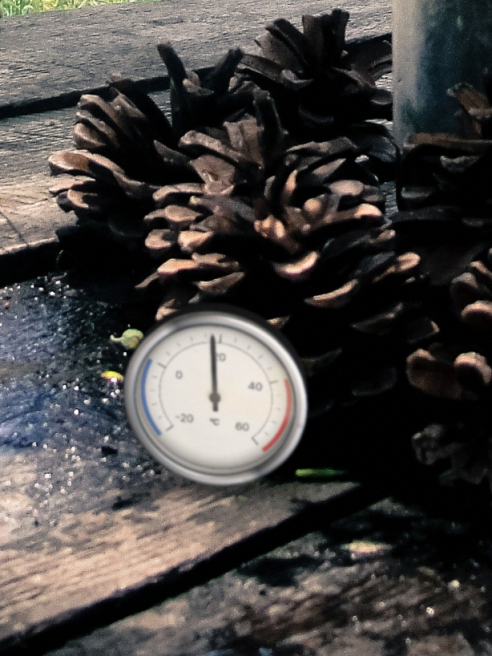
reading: **18** °C
